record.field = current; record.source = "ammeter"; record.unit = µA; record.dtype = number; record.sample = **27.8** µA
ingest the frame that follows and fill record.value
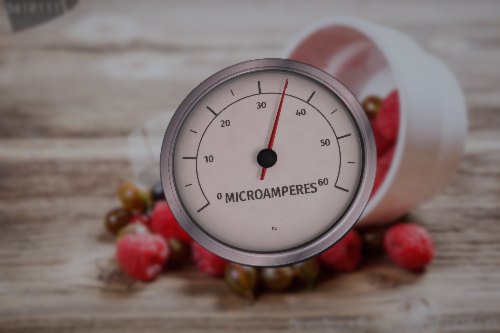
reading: **35** µA
